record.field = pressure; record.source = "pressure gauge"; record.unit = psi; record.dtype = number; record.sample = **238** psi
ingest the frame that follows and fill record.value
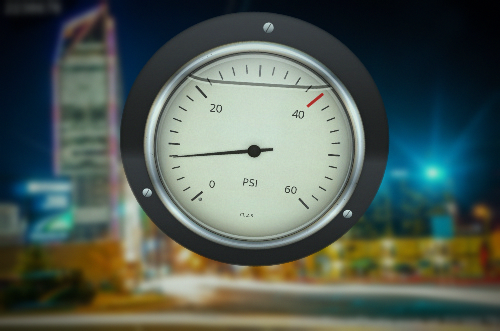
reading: **8** psi
